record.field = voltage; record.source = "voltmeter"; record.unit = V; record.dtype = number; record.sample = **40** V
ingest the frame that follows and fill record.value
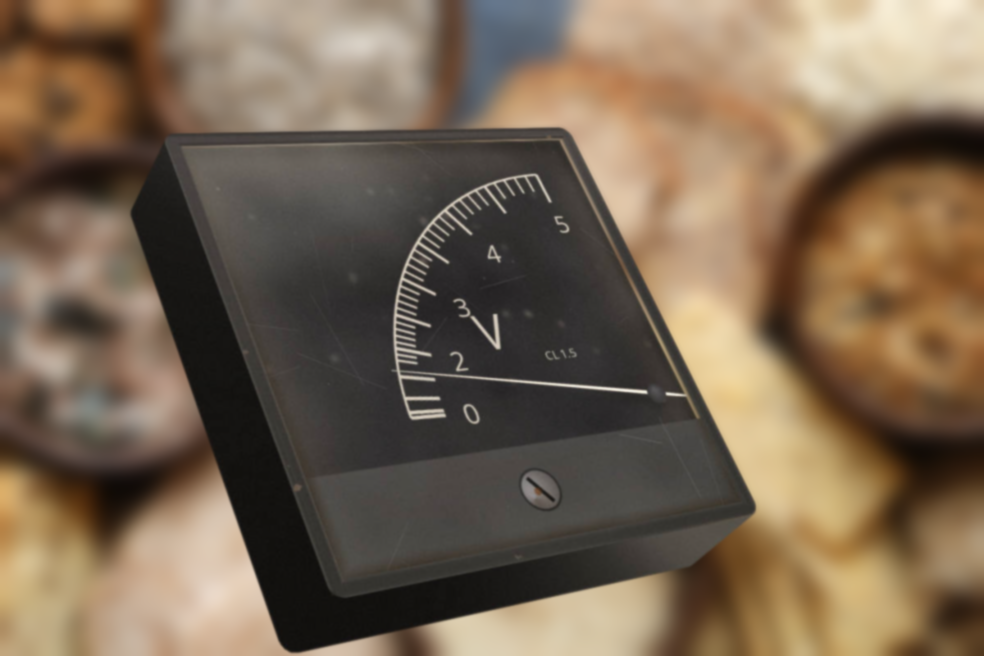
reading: **1.5** V
